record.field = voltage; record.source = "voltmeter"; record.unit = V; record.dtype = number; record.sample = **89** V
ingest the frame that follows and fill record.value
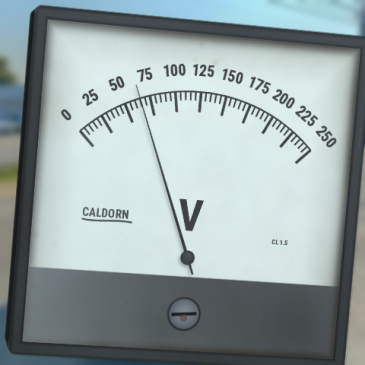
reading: **65** V
